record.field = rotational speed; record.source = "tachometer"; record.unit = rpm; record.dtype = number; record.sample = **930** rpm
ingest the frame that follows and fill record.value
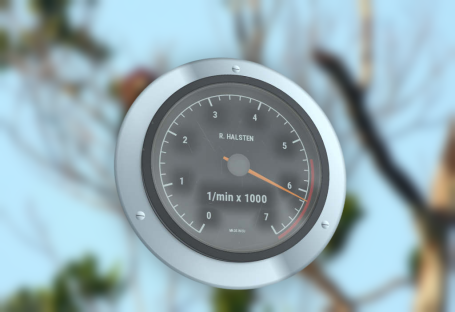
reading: **6200** rpm
